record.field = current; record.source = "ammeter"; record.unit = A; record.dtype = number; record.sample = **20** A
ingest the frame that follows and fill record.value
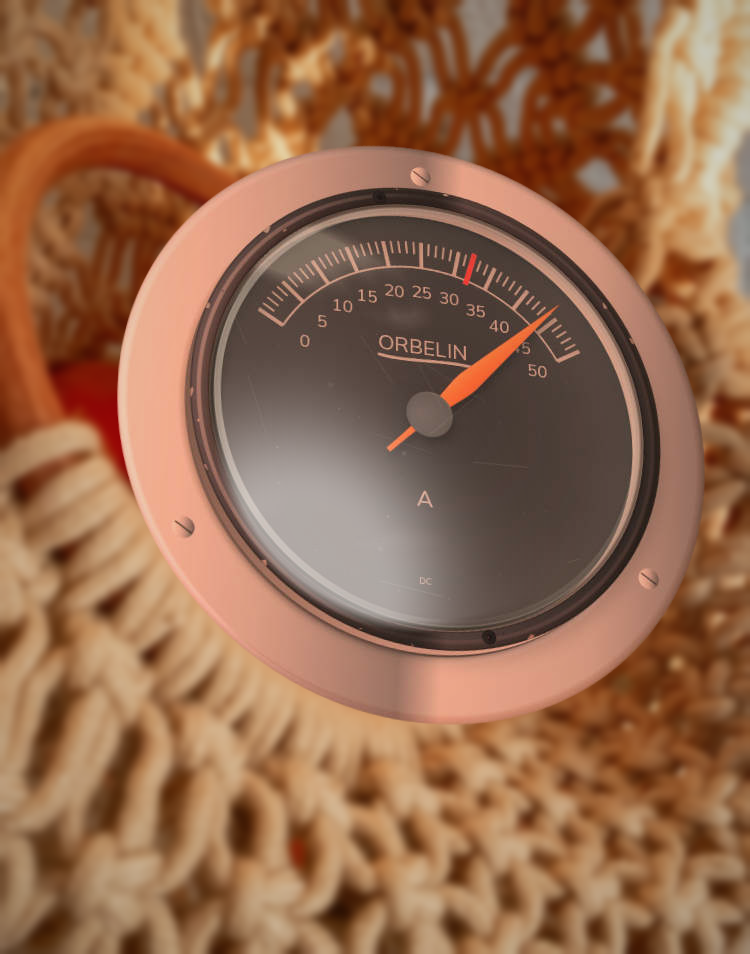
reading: **44** A
